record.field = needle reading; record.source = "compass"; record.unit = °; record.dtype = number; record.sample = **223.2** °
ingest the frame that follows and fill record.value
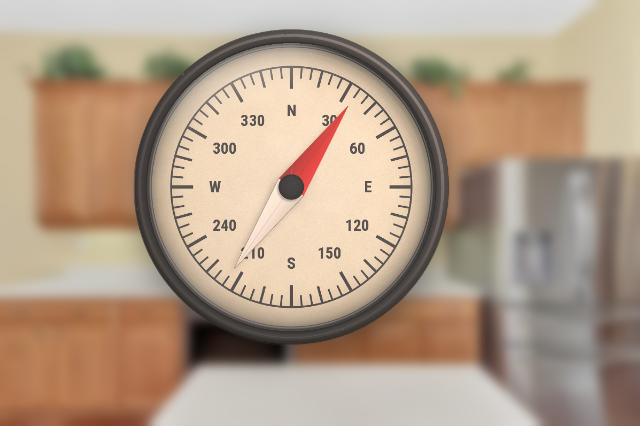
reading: **35** °
